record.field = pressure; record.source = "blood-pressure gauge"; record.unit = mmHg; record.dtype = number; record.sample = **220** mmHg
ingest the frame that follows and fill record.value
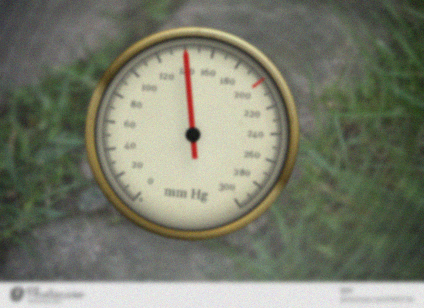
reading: **140** mmHg
